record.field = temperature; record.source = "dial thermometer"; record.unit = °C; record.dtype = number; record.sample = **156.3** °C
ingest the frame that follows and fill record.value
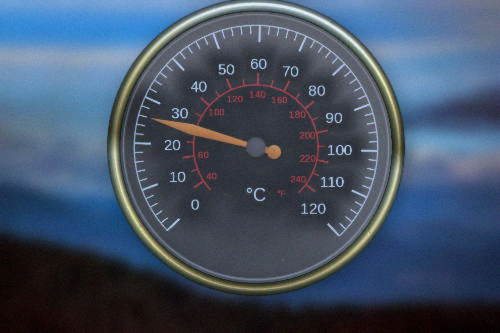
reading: **26** °C
